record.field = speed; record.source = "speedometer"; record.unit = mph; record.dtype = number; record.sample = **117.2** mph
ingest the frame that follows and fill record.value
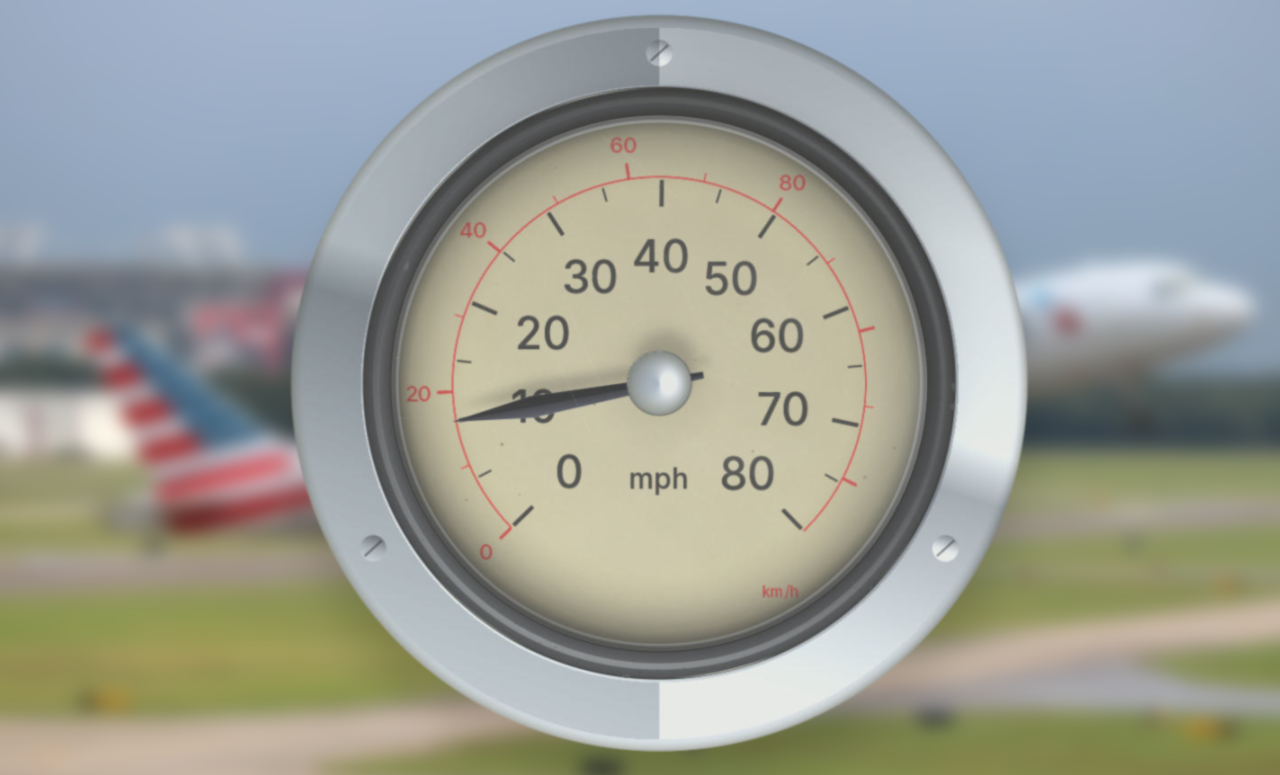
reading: **10** mph
